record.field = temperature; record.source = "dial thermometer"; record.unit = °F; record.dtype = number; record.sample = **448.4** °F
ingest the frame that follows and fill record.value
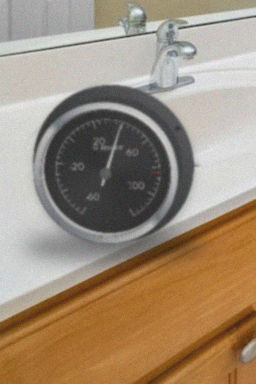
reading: **40** °F
